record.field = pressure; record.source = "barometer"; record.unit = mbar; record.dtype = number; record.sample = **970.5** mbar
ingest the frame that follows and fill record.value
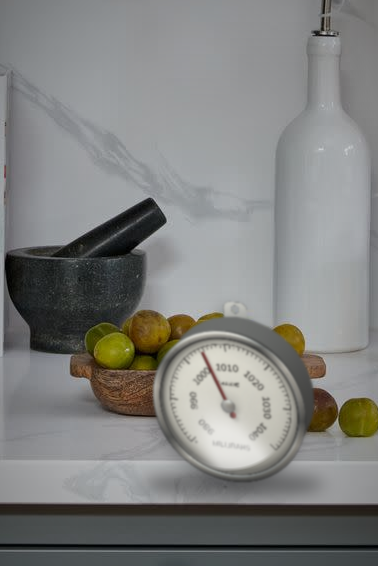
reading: **1005** mbar
